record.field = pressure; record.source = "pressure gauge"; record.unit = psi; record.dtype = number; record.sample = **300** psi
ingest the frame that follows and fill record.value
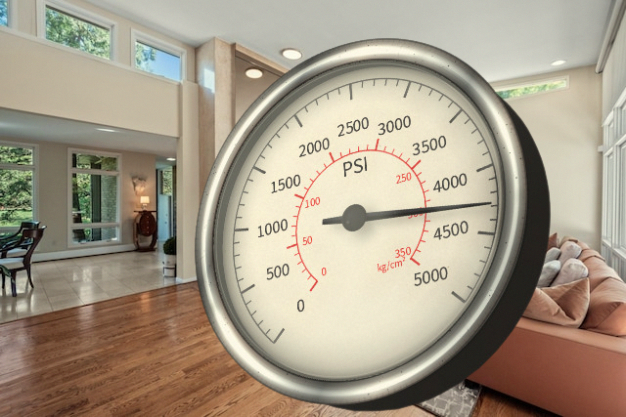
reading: **4300** psi
